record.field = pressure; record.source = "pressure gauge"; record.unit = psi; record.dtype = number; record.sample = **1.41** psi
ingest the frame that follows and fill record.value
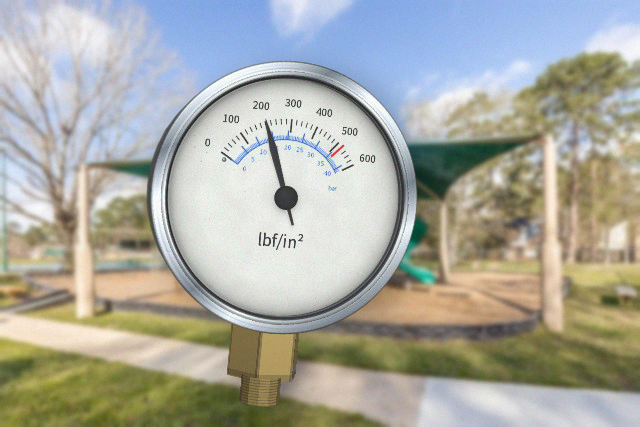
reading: **200** psi
